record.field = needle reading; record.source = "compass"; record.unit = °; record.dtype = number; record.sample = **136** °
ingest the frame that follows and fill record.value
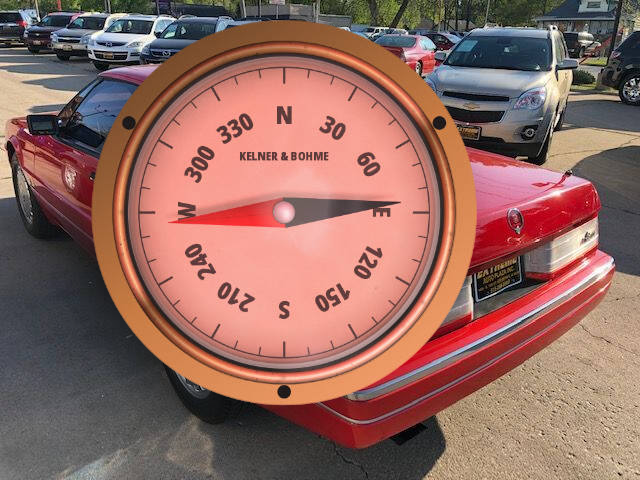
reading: **265** °
